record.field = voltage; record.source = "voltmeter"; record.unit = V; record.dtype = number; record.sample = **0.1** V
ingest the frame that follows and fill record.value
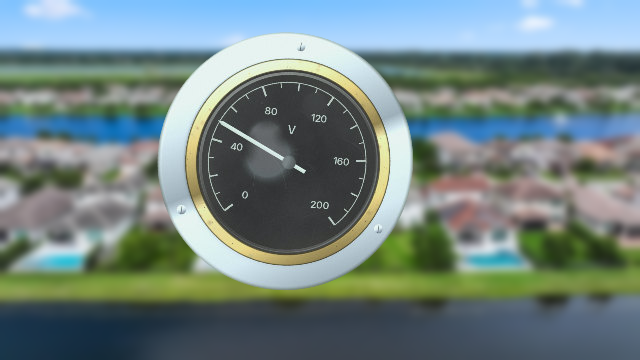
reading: **50** V
